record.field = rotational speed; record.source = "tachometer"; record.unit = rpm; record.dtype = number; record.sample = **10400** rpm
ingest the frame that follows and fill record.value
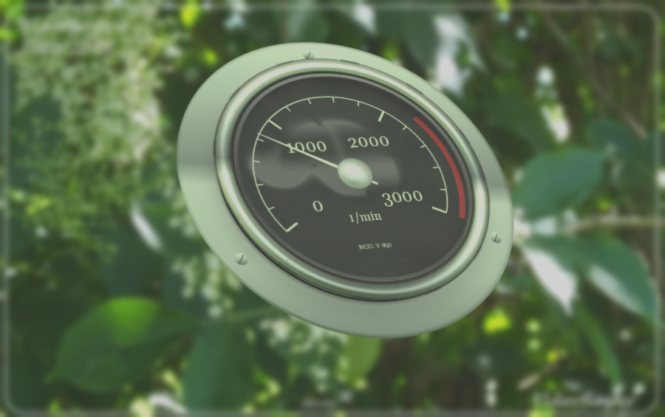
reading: **800** rpm
